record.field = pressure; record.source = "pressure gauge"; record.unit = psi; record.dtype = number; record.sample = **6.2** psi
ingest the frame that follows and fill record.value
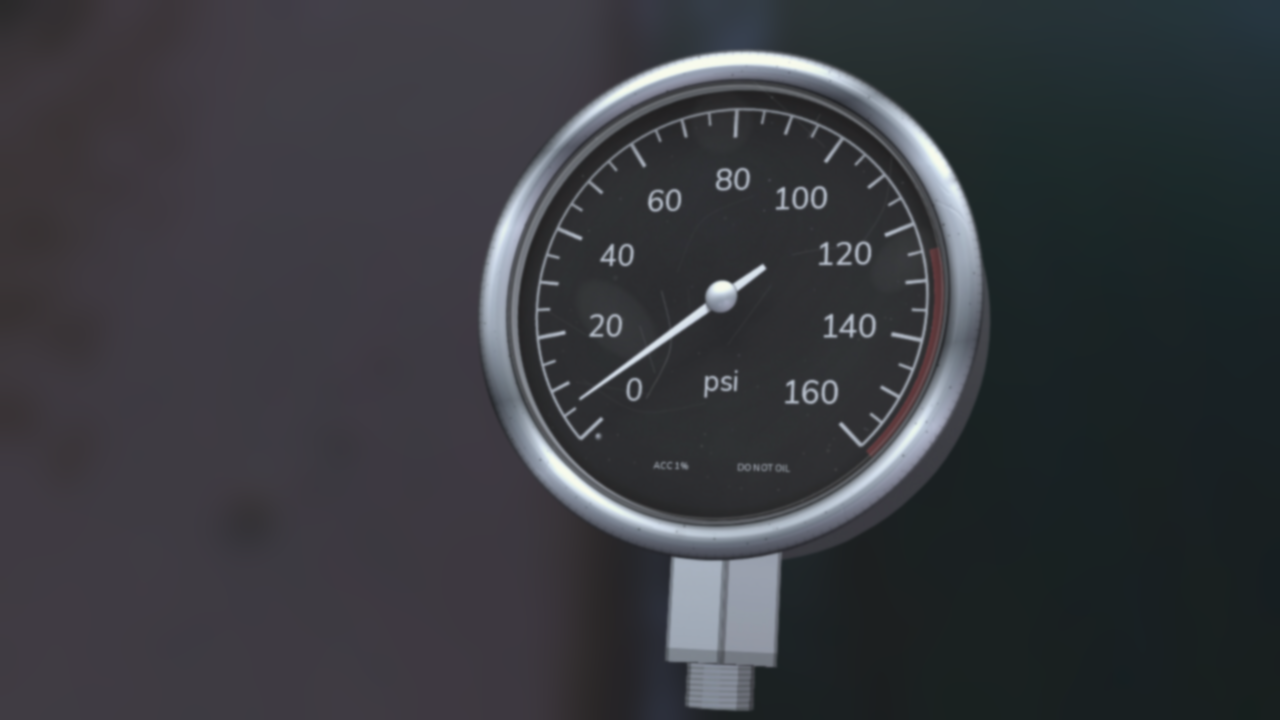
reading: **5** psi
